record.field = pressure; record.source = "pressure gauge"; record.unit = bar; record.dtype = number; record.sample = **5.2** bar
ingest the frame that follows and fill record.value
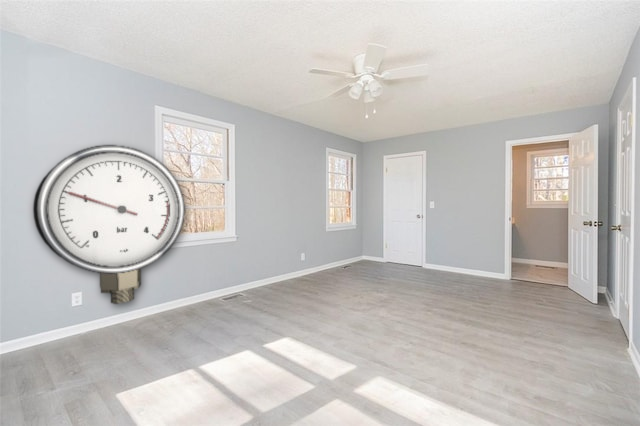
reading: **1** bar
